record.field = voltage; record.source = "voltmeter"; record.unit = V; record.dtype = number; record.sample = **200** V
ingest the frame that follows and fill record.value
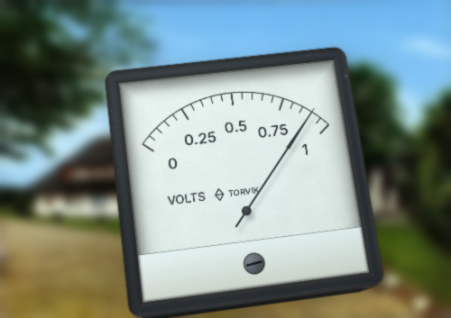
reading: **0.9** V
